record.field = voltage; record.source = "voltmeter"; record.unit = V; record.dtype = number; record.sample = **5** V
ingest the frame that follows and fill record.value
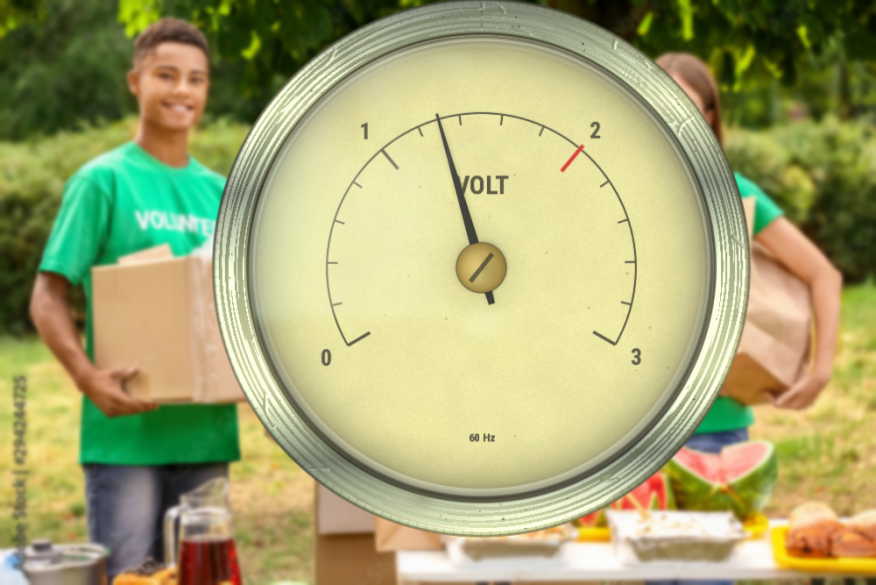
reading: **1.3** V
